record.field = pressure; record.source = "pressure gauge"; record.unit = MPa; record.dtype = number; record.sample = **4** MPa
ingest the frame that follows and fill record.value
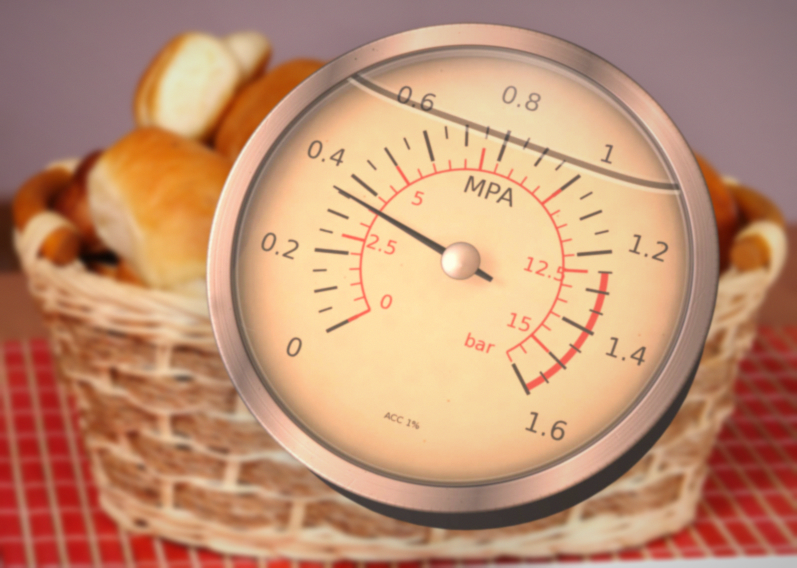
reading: **0.35** MPa
